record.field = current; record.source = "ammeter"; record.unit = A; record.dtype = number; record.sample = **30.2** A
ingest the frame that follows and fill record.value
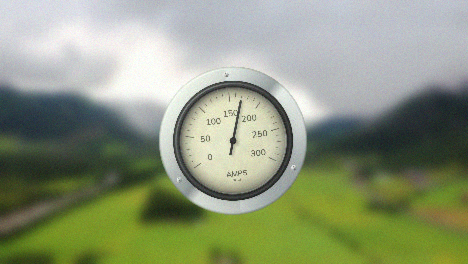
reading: **170** A
